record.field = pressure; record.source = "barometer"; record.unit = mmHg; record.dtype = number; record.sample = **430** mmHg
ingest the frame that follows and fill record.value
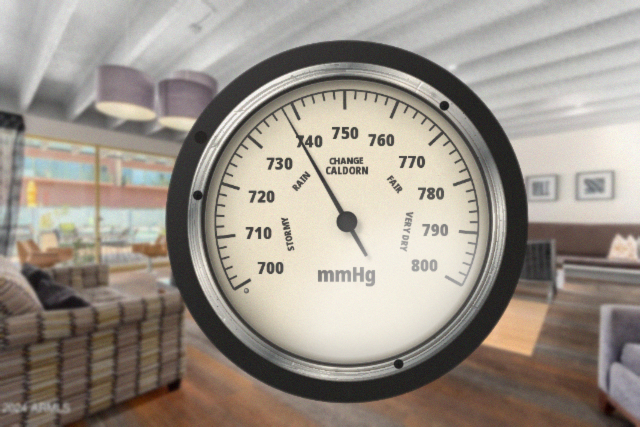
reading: **738** mmHg
